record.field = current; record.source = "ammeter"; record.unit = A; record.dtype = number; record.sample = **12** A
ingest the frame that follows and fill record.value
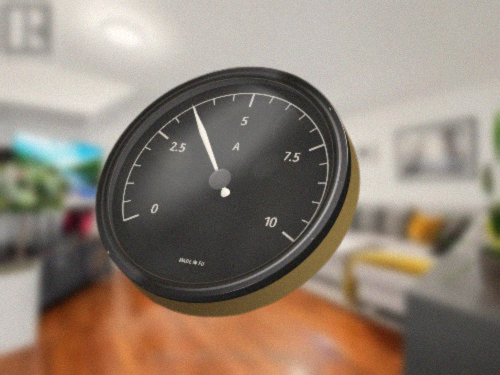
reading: **3.5** A
